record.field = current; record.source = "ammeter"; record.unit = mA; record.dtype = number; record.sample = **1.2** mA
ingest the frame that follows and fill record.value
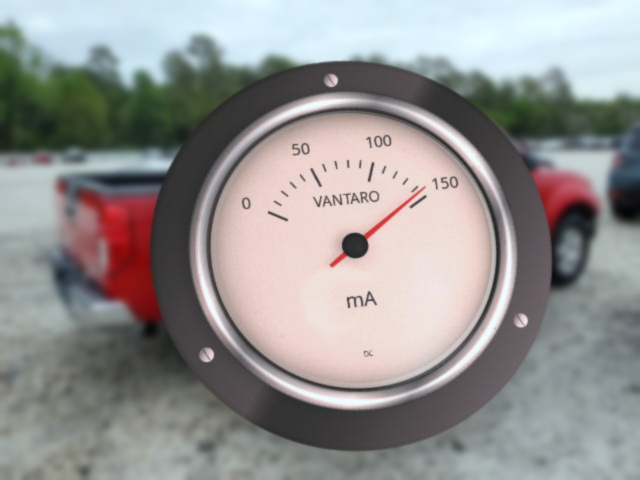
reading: **145** mA
